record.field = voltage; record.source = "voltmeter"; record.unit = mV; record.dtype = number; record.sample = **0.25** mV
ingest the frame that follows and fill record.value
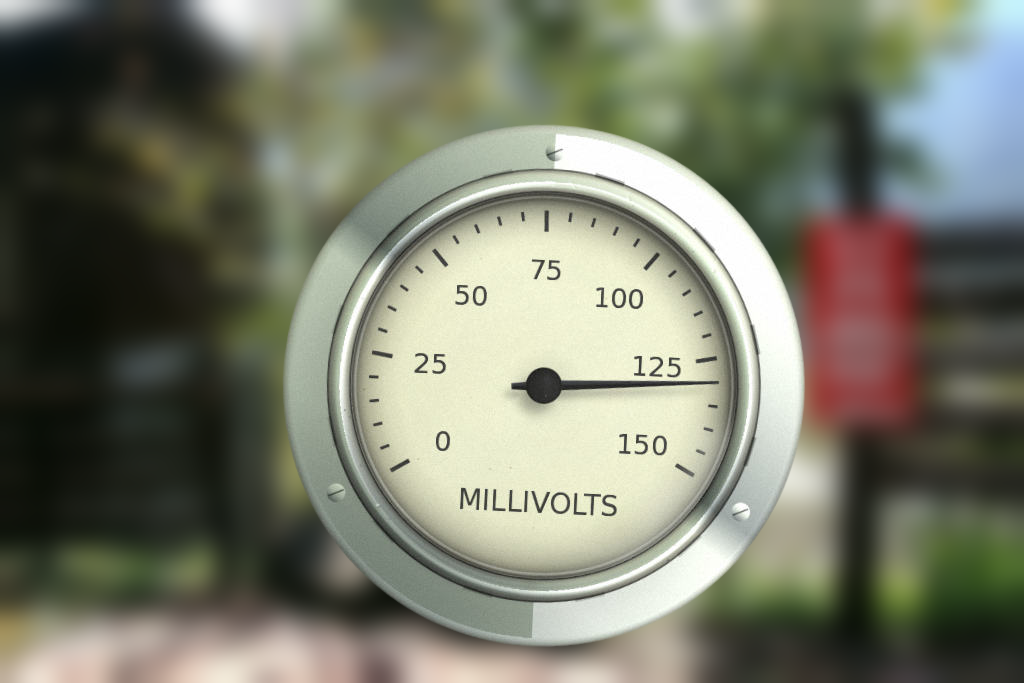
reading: **130** mV
